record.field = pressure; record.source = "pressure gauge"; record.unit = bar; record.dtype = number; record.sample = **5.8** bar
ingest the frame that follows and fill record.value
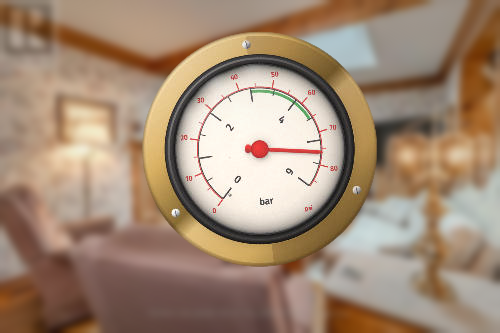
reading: **5.25** bar
